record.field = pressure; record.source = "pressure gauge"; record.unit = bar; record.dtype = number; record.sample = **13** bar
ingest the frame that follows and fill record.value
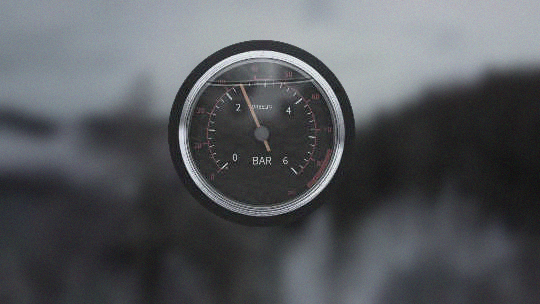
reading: **2.4** bar
